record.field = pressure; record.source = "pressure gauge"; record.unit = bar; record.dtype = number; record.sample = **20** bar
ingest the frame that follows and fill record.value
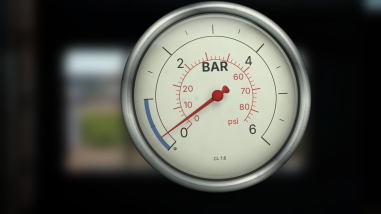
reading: **0.25** bar
